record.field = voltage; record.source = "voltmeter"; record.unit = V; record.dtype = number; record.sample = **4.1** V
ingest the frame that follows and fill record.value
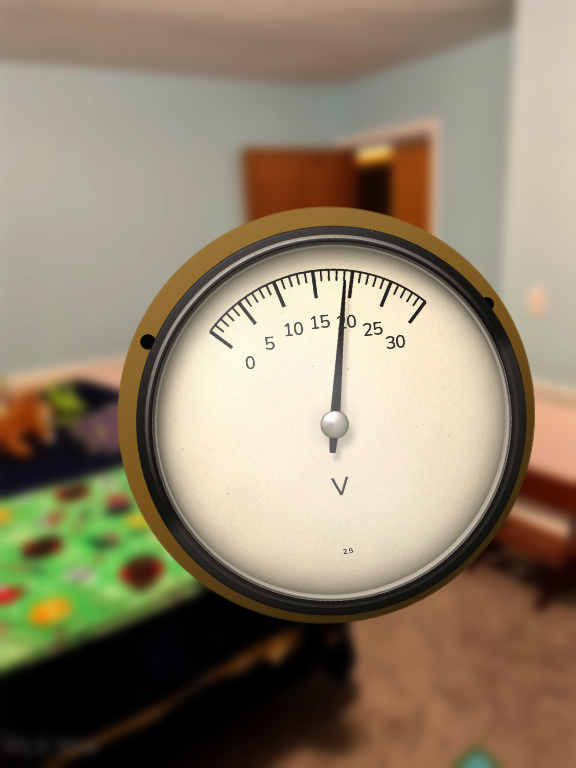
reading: **19** V
